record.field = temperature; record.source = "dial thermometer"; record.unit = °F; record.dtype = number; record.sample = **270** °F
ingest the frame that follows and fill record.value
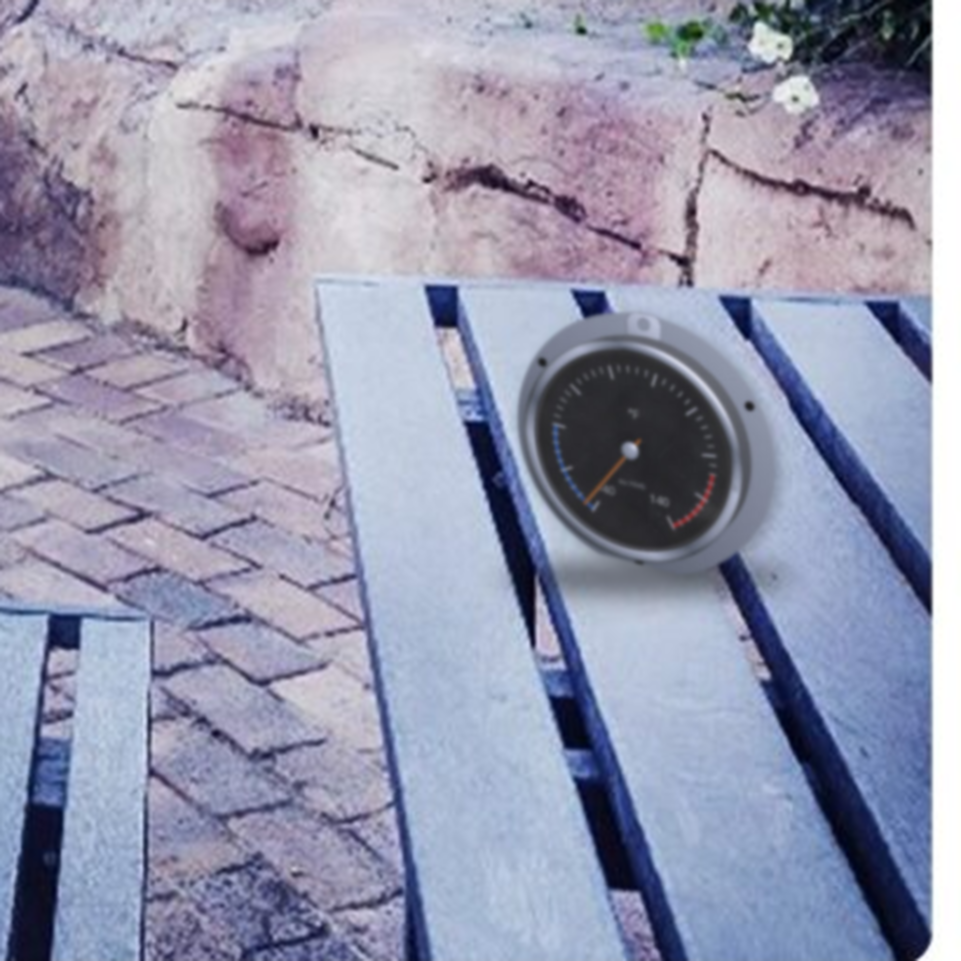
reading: **-36** °F
